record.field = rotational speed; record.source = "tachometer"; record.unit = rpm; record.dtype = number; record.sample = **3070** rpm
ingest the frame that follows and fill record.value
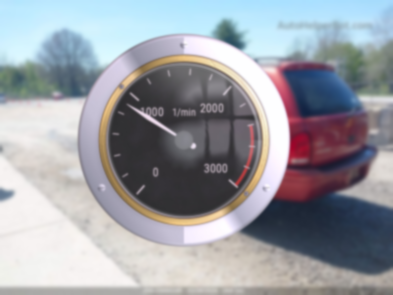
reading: **900** rpm
